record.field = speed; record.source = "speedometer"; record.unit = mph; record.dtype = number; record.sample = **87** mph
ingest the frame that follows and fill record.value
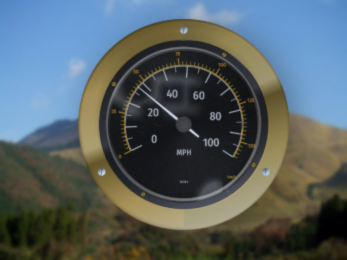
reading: **27.5** mph
